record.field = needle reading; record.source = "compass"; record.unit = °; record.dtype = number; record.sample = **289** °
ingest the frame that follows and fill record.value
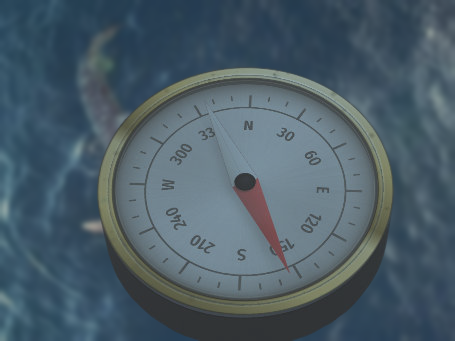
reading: **155** °
